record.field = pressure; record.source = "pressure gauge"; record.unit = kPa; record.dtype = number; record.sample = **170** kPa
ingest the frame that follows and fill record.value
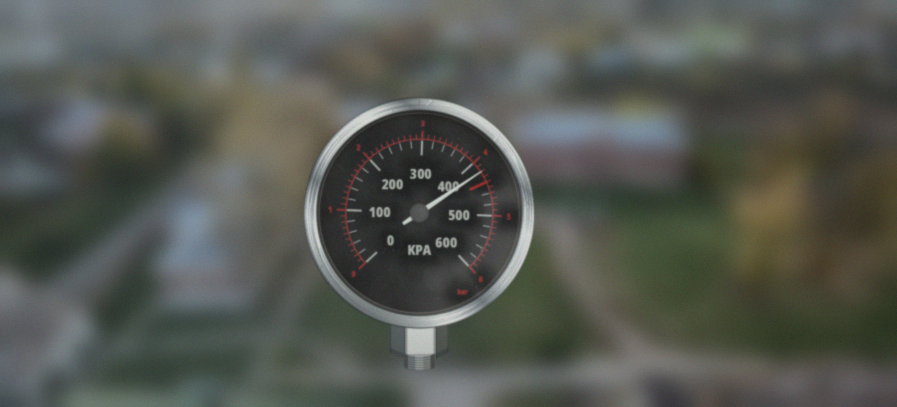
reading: **420** kPa
